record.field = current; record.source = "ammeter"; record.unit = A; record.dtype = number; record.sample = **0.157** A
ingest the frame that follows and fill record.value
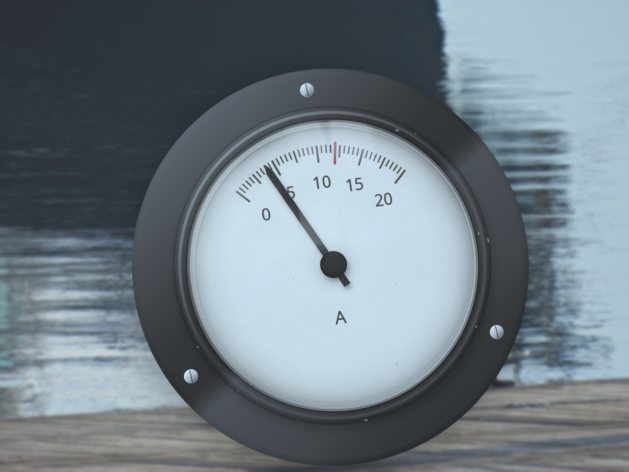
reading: **4** A
